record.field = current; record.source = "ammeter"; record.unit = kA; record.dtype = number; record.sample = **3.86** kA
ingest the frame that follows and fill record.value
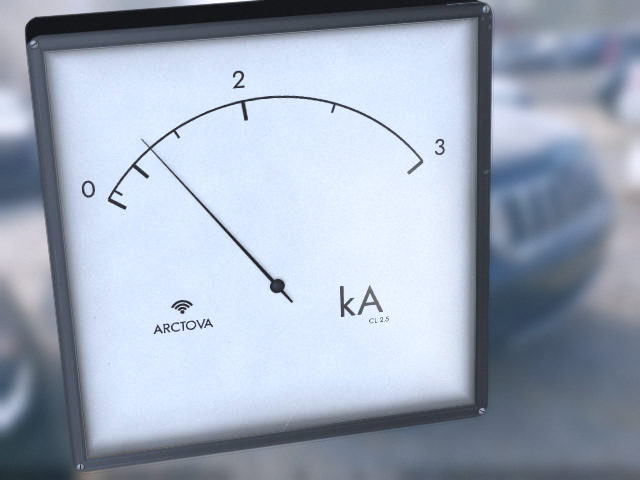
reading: **1.25** kA
